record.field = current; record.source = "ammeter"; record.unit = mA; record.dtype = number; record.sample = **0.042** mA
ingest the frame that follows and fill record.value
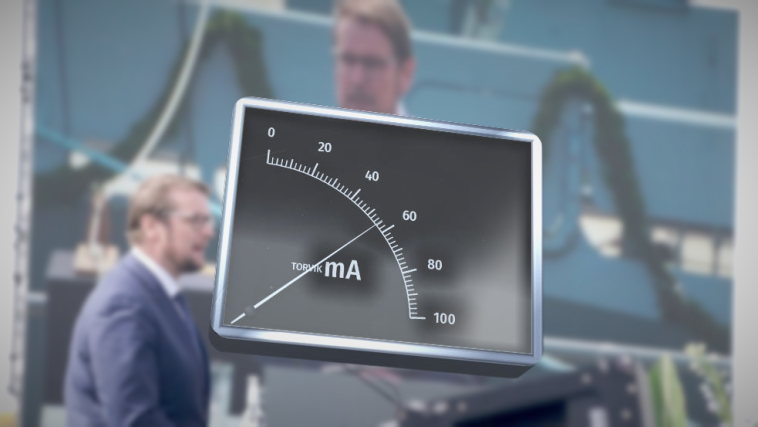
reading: **56** mA
